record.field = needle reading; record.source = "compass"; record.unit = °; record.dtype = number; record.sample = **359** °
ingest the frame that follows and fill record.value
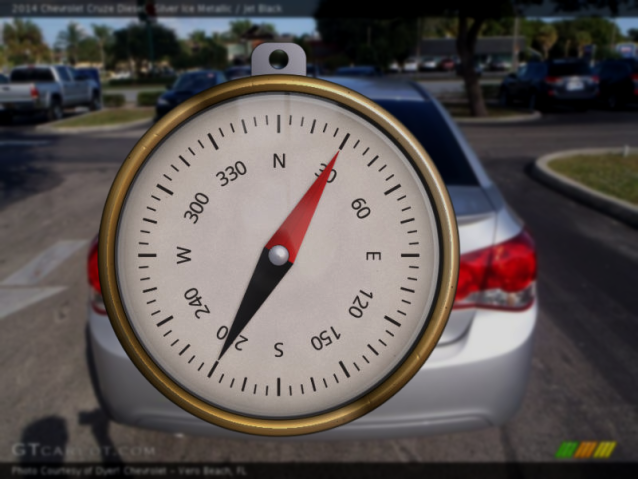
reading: **30** °
